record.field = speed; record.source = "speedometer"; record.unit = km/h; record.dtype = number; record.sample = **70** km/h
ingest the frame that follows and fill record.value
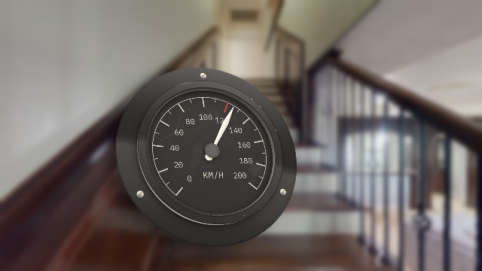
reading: **125** km/h
